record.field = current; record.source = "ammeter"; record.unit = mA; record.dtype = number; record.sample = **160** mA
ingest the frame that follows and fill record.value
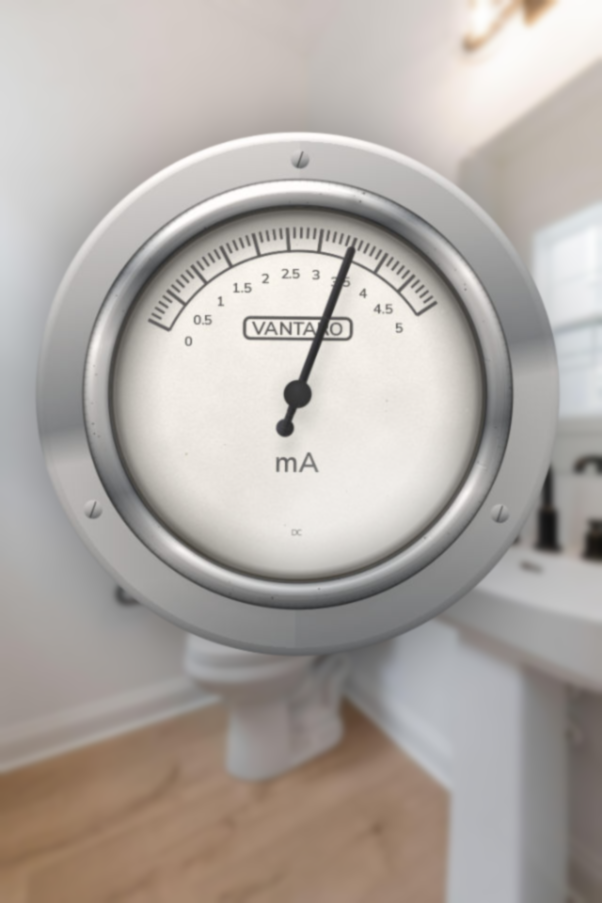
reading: **3.5** mA
